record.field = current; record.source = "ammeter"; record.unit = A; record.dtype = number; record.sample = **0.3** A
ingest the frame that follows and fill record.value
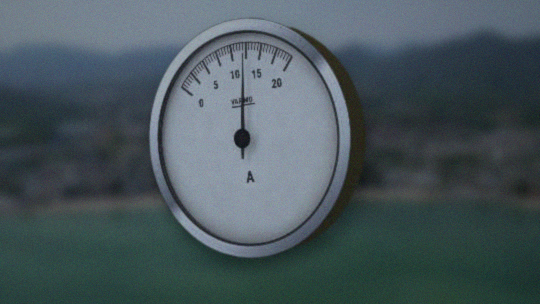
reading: **12.5** A
